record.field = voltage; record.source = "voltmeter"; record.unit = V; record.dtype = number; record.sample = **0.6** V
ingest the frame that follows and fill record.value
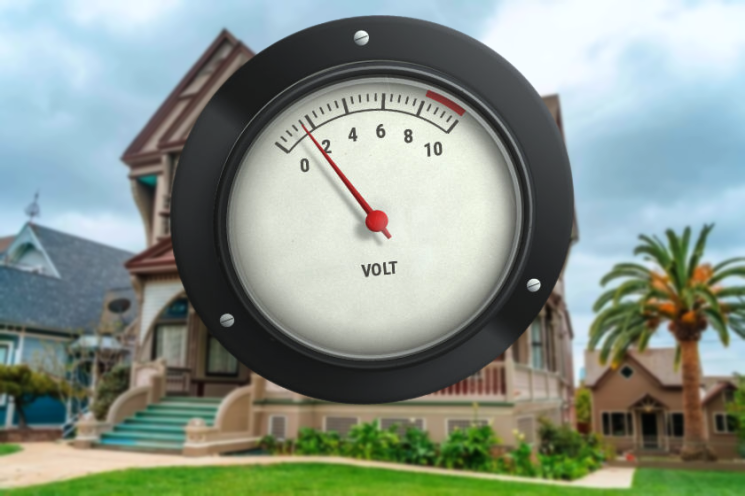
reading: **1.6** V
